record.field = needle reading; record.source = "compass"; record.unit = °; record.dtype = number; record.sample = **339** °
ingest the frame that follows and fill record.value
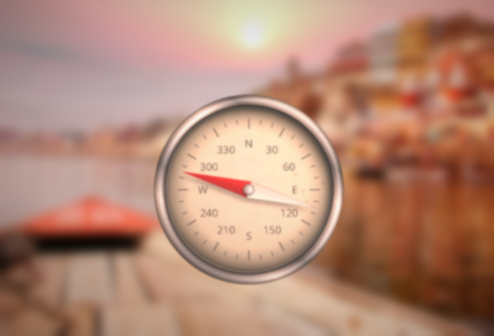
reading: **285** °
